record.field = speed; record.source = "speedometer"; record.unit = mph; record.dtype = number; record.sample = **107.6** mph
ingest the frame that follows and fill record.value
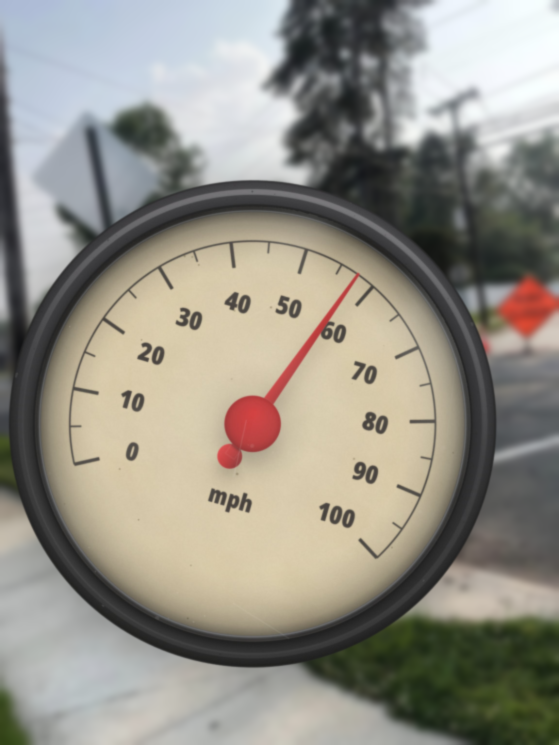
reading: **57.5** mph
